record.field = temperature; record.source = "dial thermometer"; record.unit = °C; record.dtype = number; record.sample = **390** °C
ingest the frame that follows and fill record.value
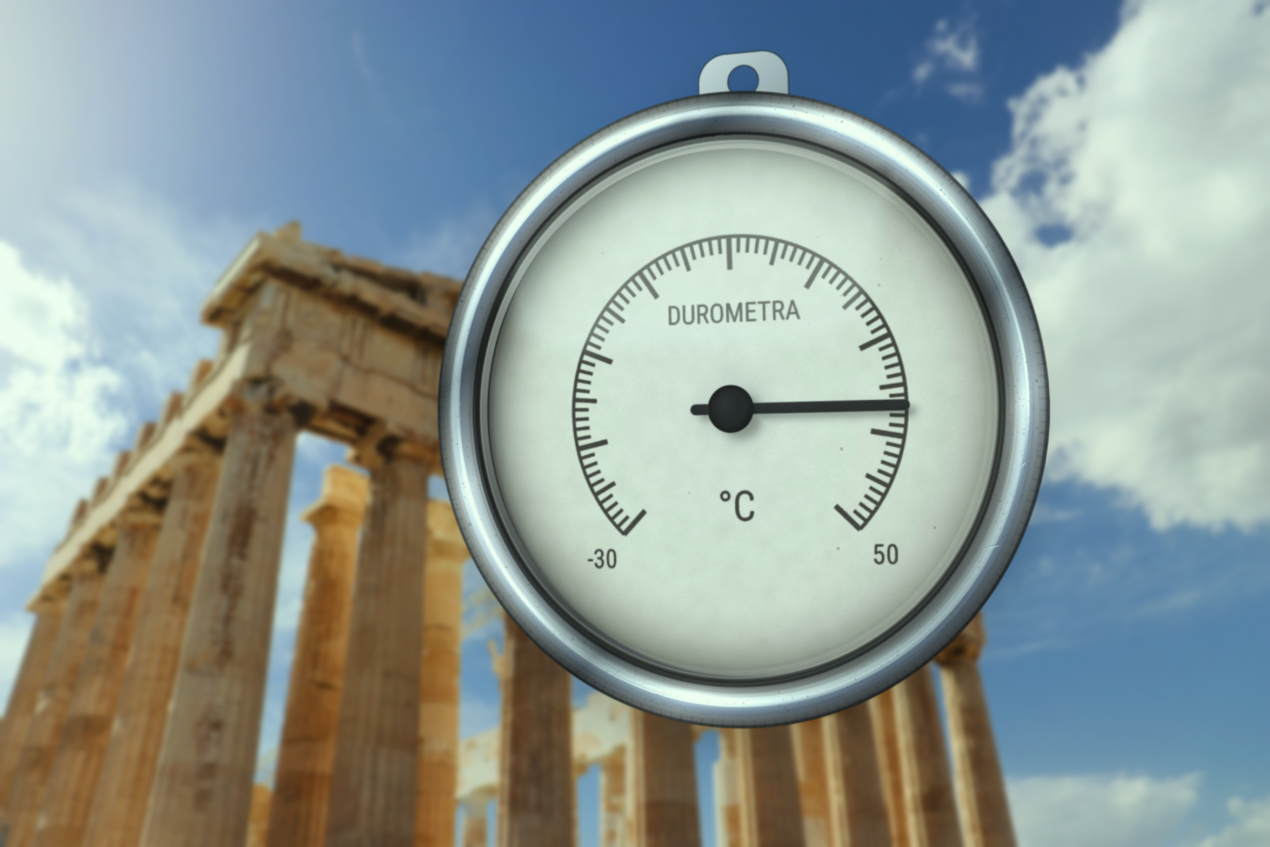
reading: **37** °C
